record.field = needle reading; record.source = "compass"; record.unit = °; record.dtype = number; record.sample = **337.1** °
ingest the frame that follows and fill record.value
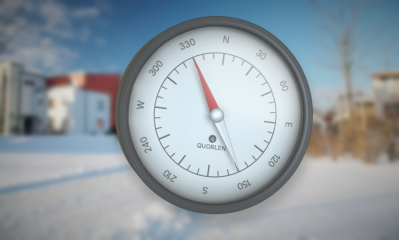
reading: **330** °
